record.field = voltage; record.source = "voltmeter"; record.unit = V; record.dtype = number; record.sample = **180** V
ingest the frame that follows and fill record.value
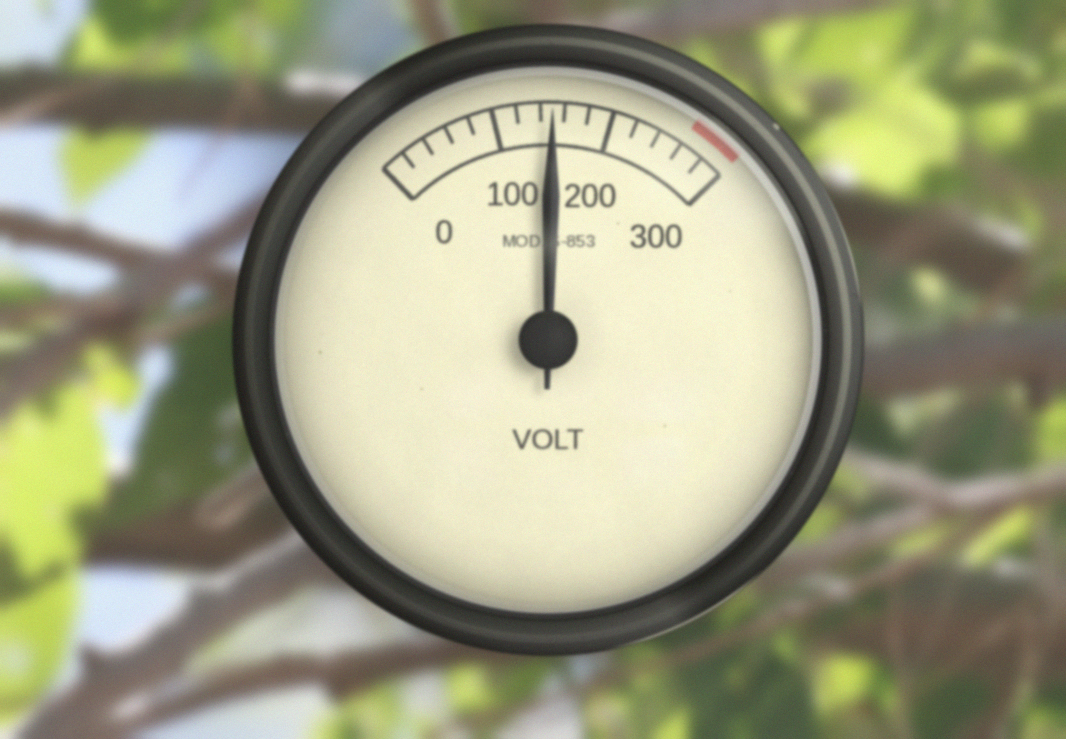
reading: **150** V
